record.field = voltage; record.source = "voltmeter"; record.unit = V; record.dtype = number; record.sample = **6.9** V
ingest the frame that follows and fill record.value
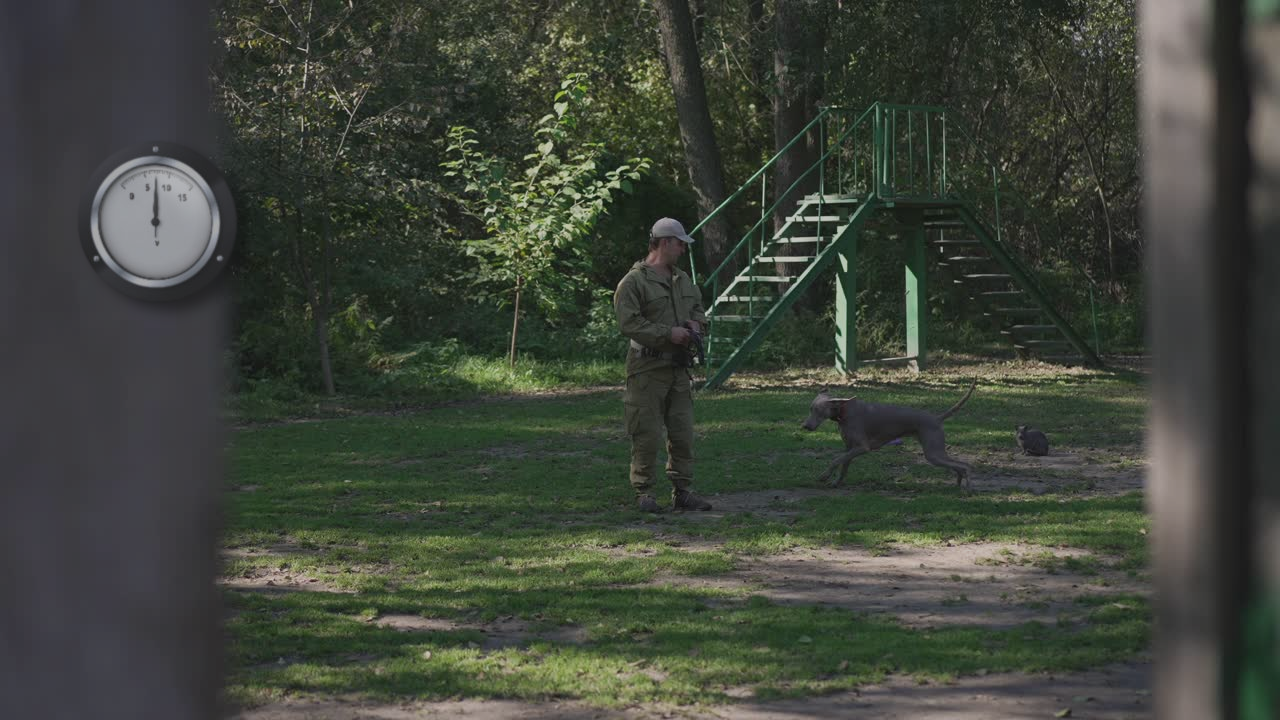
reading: **7.5** V
